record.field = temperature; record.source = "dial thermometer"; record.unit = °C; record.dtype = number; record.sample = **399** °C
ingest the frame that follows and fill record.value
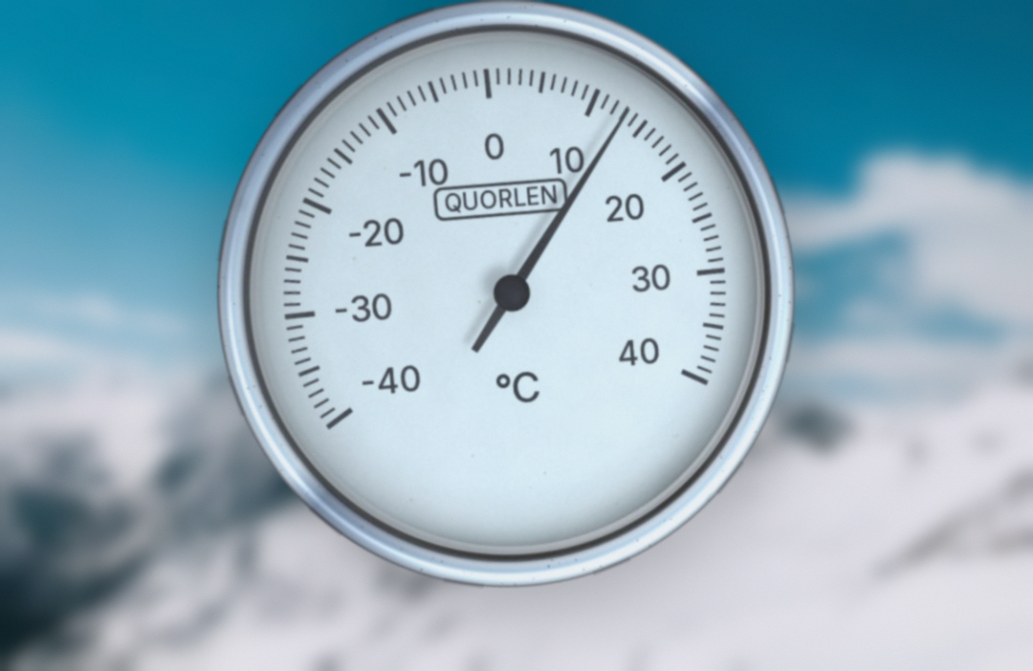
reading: **13** °C
